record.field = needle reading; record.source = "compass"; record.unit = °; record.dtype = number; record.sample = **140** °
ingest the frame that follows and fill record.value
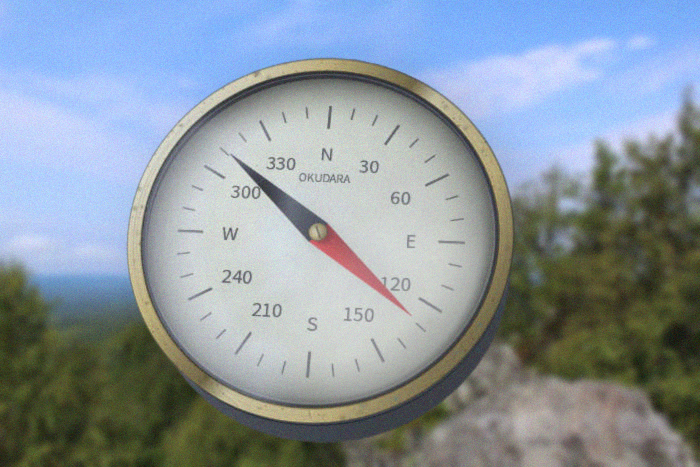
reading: **130** °
